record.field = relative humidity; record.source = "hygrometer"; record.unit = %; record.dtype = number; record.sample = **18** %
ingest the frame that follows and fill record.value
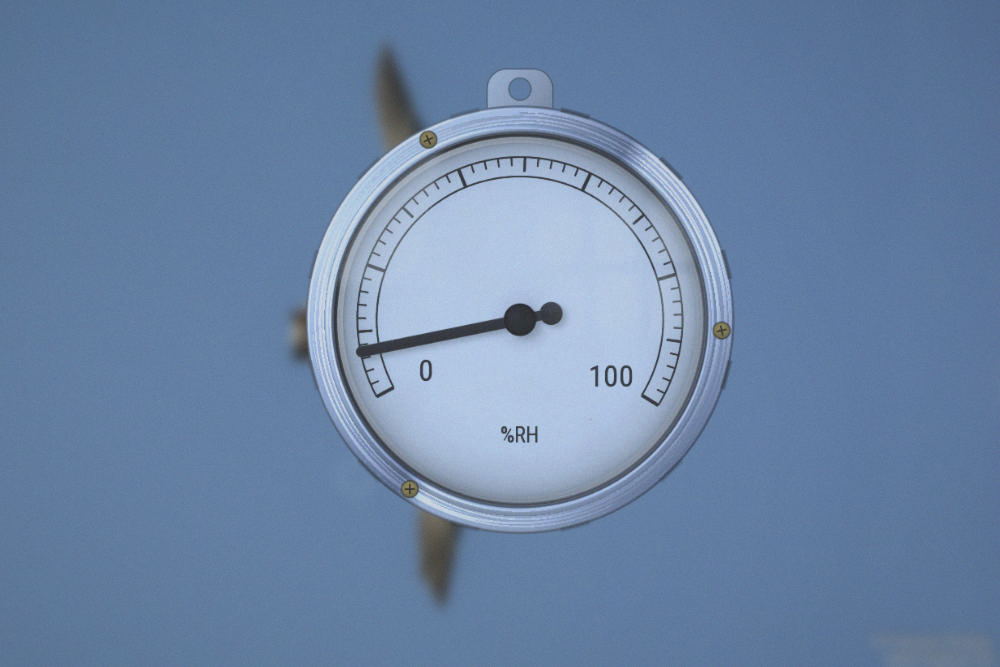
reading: **7** %
